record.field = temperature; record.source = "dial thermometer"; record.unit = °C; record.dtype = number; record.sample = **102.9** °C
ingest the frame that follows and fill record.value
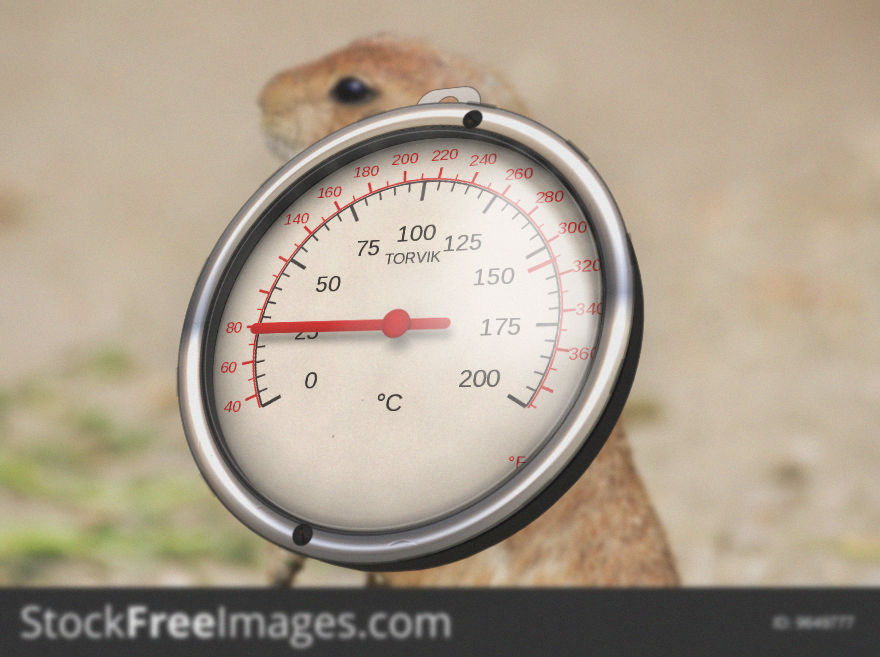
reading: **25** °C
